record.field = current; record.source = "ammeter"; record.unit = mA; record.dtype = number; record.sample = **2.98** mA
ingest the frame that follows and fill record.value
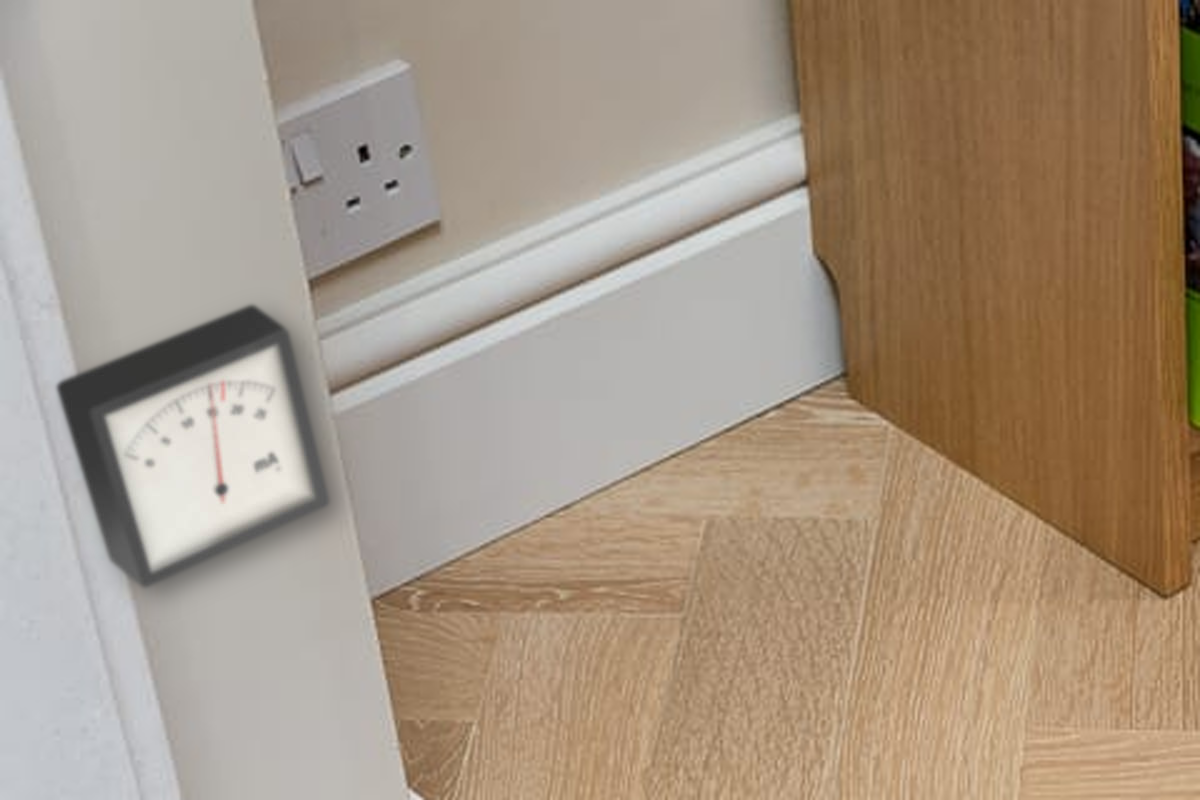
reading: **15** mA
